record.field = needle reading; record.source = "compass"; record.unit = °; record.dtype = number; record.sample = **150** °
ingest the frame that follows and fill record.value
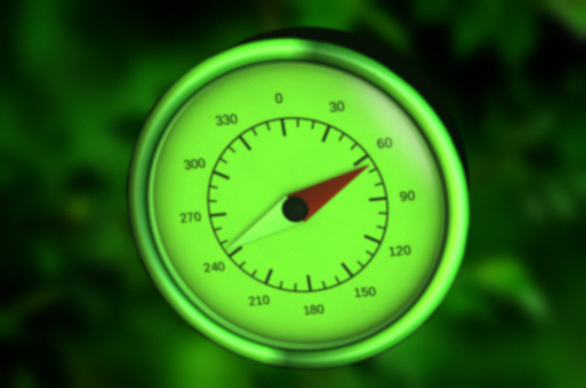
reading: **65** °
